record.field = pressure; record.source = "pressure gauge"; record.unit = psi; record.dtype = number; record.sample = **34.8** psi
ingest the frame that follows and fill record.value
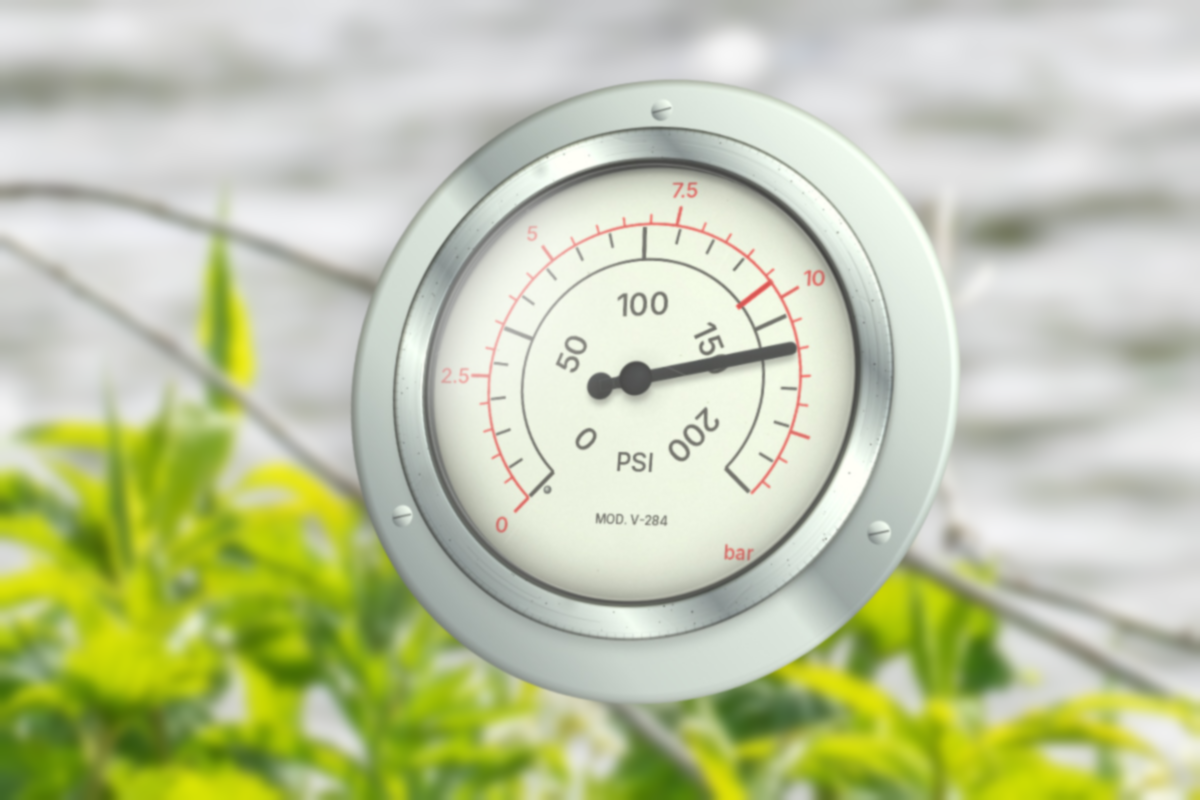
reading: **160** psi
